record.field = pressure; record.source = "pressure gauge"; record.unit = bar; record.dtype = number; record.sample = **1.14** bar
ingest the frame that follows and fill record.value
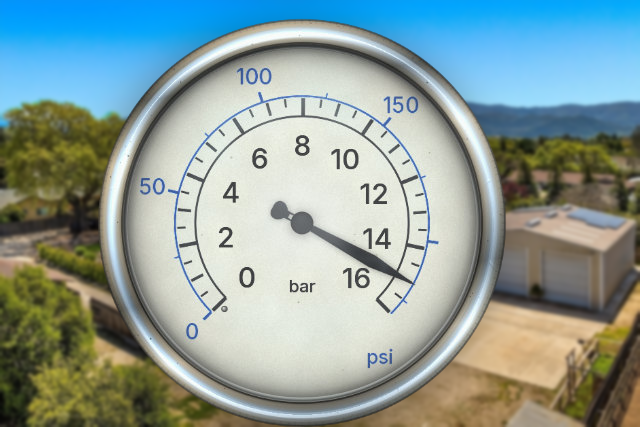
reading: **15** bar
